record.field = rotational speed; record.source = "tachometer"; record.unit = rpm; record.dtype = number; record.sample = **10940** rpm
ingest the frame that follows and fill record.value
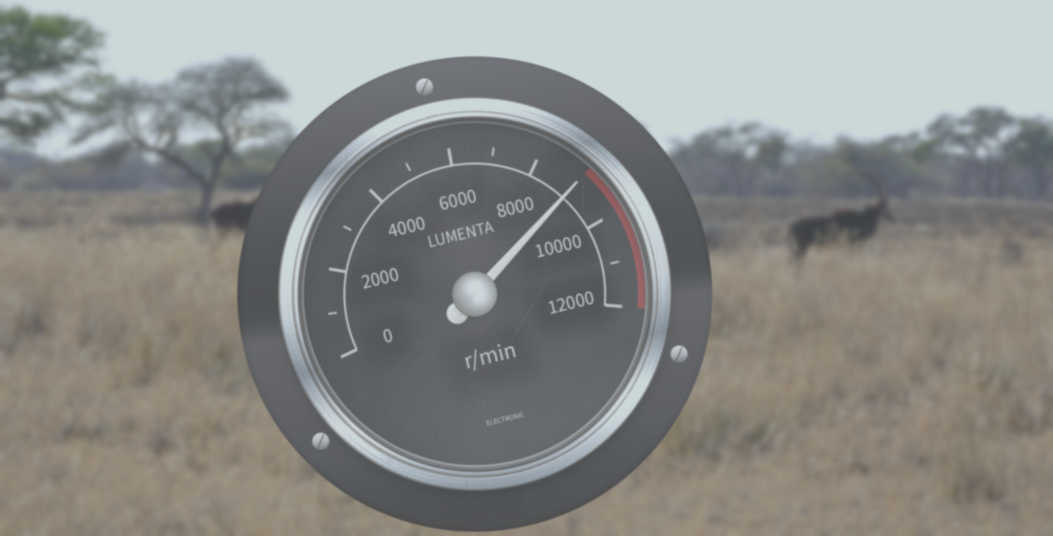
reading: **9000** rpm
